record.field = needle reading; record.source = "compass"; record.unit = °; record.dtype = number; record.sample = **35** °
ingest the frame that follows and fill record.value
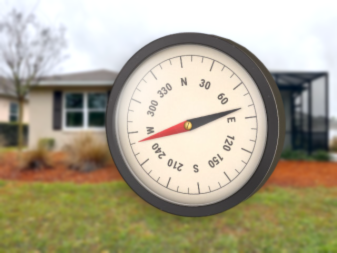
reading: **260** °
